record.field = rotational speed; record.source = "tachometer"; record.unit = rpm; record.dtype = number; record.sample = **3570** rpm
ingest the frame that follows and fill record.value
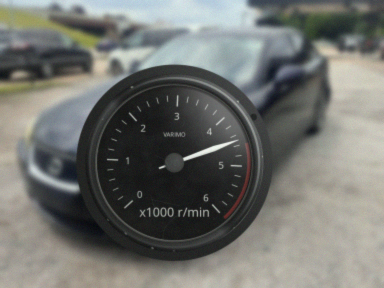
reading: **4500** rpm
